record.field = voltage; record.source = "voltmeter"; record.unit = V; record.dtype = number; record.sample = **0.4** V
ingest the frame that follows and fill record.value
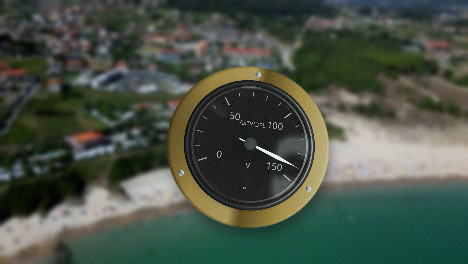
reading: **140** V
